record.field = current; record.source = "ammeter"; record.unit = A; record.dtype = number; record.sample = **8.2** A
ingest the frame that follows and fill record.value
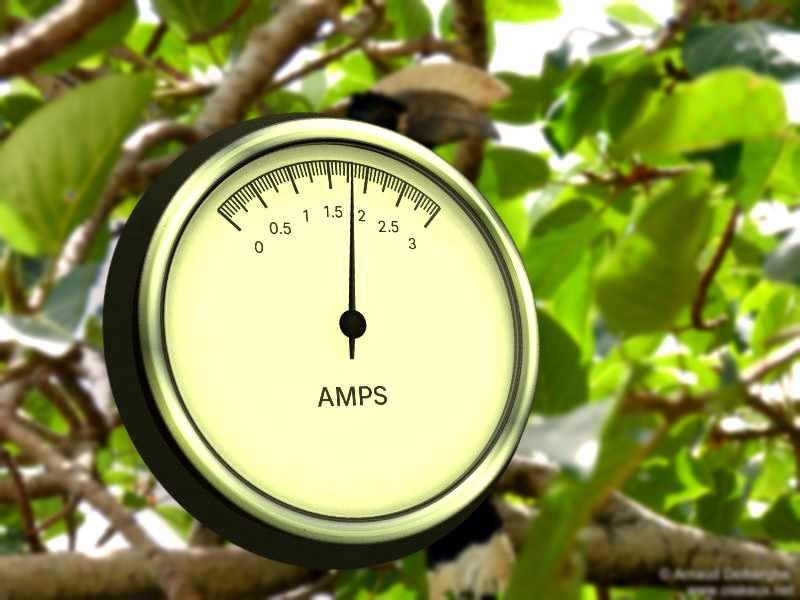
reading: **1.75** A
